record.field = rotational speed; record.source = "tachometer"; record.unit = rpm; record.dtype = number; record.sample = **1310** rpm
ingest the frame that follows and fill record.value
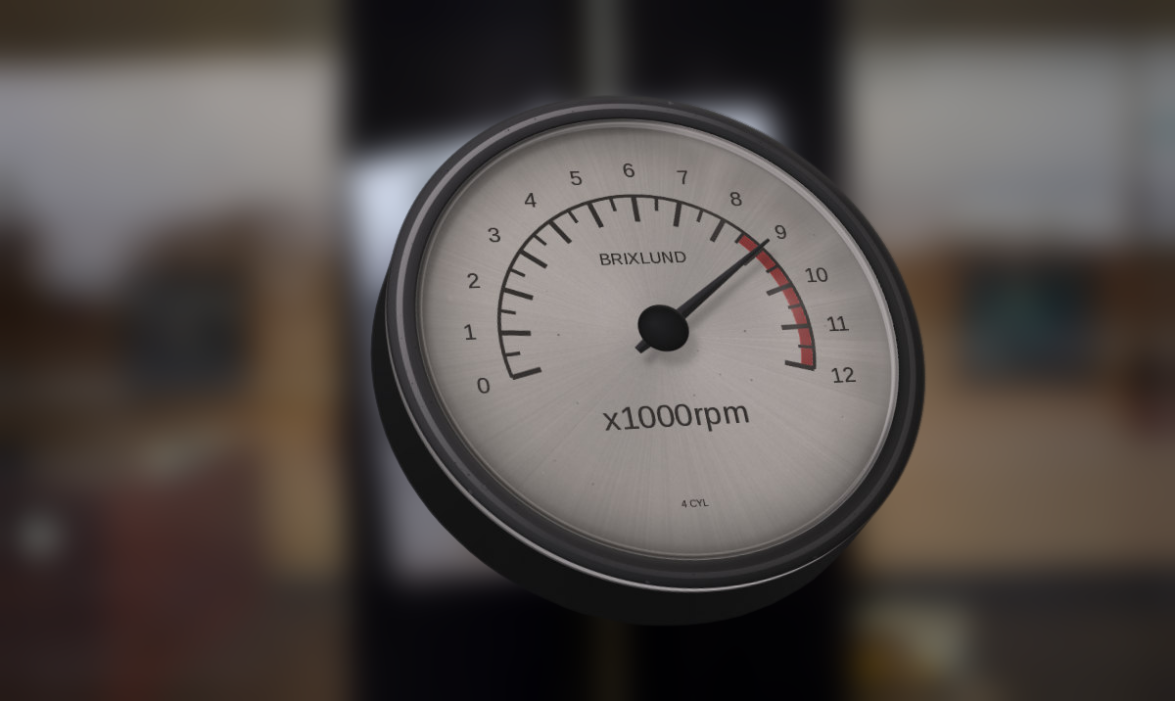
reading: **9000** rpm
